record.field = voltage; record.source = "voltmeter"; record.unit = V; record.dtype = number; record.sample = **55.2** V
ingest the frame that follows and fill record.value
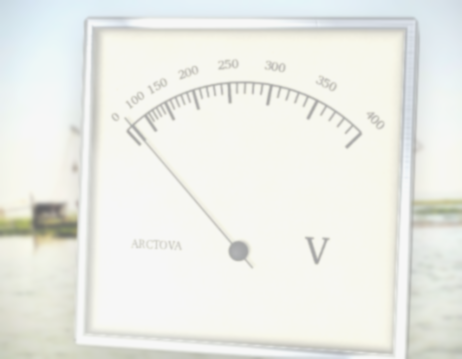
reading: **50** V
